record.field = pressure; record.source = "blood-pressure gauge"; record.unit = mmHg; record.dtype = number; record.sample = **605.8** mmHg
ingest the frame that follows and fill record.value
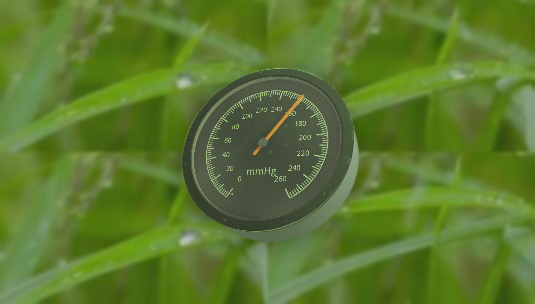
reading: **160** mmHg
